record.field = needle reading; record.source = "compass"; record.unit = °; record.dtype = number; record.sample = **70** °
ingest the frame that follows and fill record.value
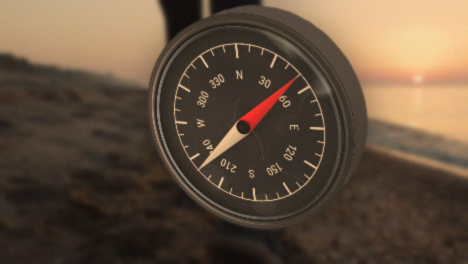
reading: **50** °
